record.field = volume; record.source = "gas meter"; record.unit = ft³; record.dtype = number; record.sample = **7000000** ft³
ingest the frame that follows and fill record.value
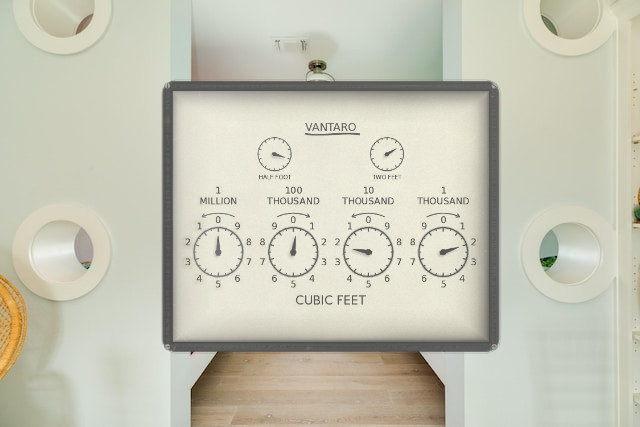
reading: **2200** ft³
